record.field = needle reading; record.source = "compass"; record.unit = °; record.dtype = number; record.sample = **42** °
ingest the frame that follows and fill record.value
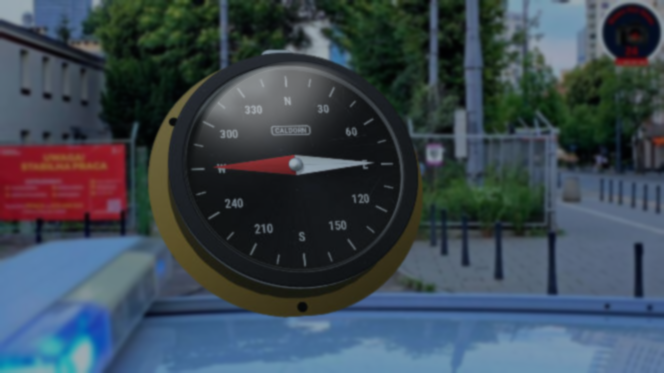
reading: **270** °
